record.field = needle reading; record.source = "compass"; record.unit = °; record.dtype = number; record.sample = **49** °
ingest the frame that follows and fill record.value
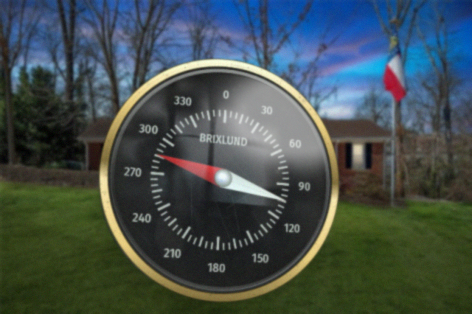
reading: **285** °
